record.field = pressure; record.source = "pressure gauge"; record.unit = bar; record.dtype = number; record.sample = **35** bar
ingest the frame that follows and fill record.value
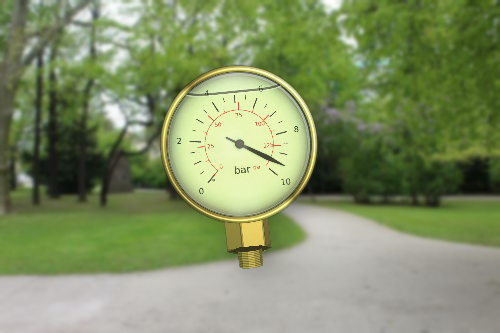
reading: **9.5** bar
